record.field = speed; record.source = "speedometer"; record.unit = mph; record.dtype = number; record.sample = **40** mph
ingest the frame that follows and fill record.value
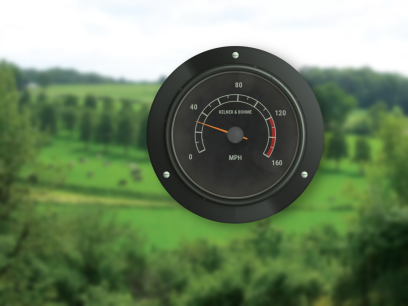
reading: **30** mph
